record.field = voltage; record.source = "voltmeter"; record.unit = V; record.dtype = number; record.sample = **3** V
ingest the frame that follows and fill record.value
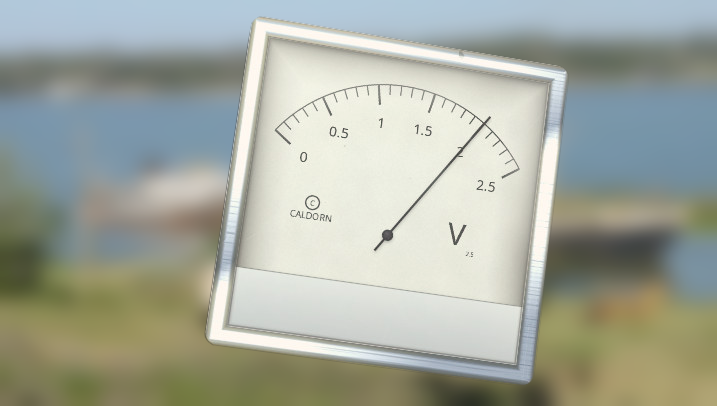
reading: **2** V
